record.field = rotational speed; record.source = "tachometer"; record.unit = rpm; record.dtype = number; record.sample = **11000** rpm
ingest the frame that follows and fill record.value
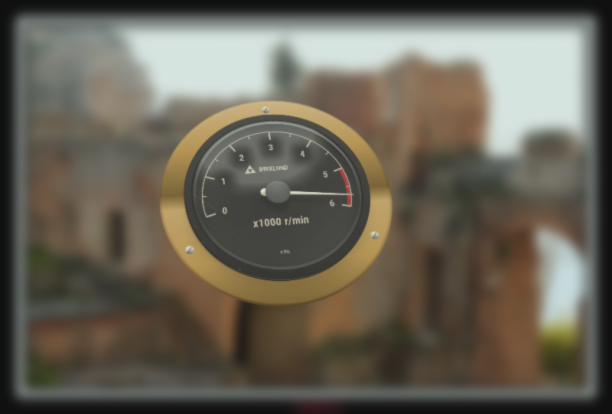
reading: **5750** rpm
